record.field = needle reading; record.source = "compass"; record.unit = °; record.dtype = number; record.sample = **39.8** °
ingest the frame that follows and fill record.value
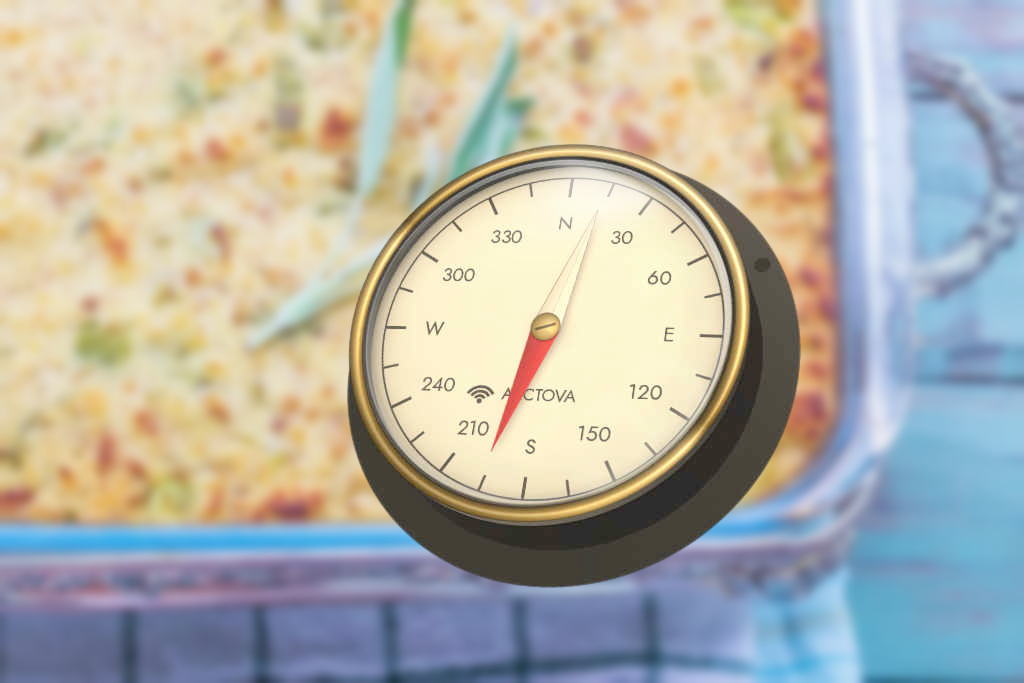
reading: **195** °
